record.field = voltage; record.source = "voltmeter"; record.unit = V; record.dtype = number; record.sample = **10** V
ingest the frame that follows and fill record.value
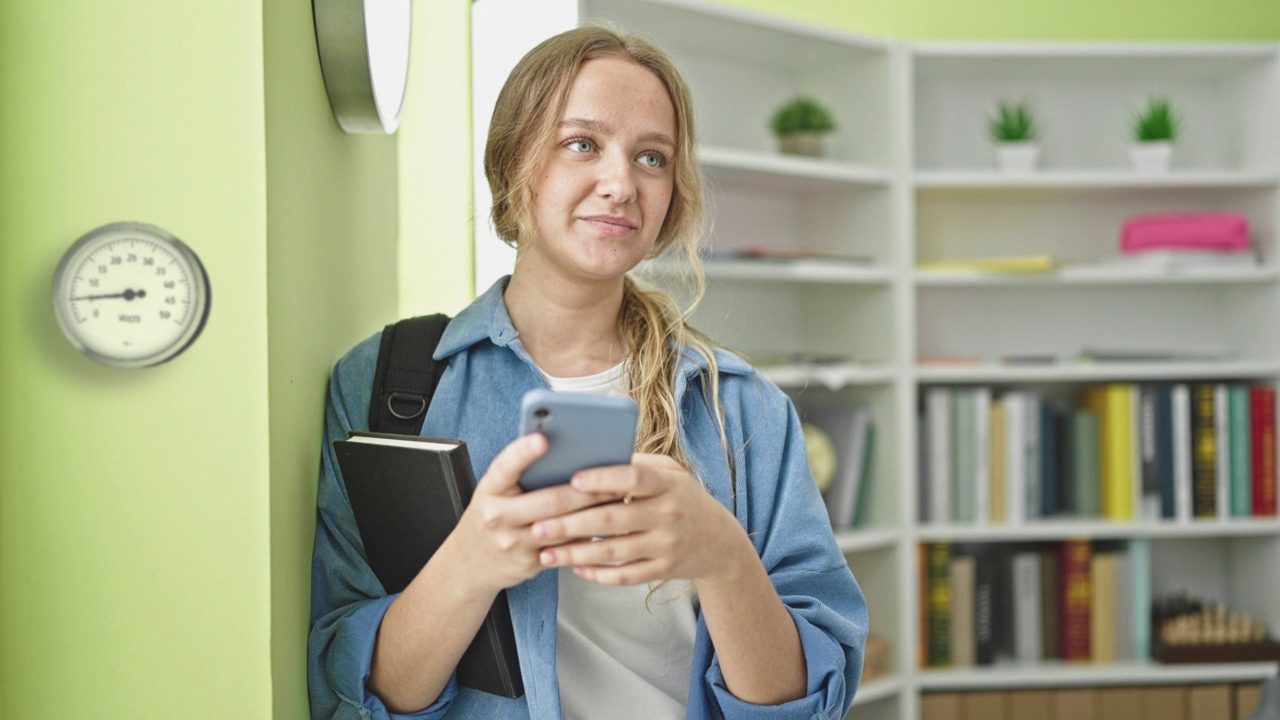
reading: **5** V
